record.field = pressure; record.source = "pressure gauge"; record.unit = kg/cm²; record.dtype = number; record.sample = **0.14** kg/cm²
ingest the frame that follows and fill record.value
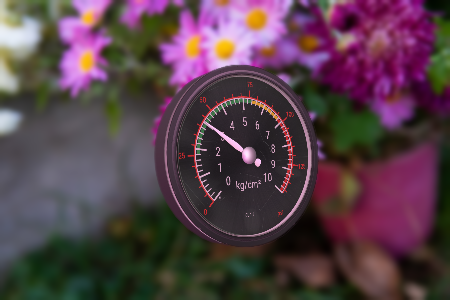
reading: **3** kg/cm²
